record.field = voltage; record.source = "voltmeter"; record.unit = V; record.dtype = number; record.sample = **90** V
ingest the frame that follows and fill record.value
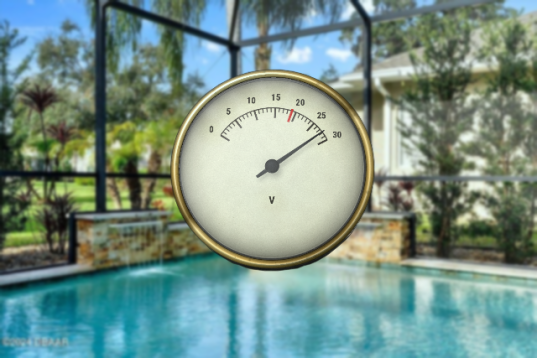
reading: **28** V
